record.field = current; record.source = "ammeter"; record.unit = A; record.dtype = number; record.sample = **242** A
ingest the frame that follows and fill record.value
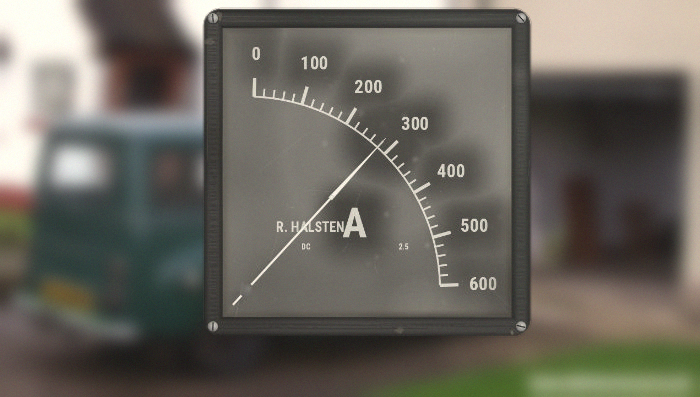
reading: **280** A
